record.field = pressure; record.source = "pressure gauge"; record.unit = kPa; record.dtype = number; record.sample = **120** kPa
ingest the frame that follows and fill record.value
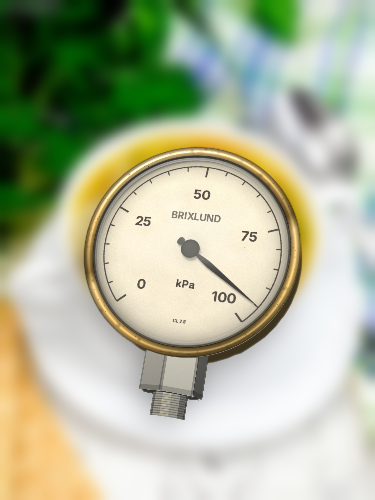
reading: **95** kPa
